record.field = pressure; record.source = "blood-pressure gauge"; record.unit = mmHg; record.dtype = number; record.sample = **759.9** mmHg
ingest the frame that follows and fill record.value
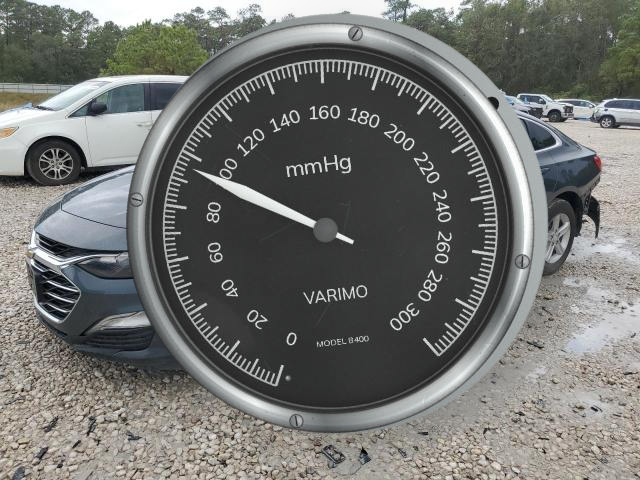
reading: **96** mmHg
